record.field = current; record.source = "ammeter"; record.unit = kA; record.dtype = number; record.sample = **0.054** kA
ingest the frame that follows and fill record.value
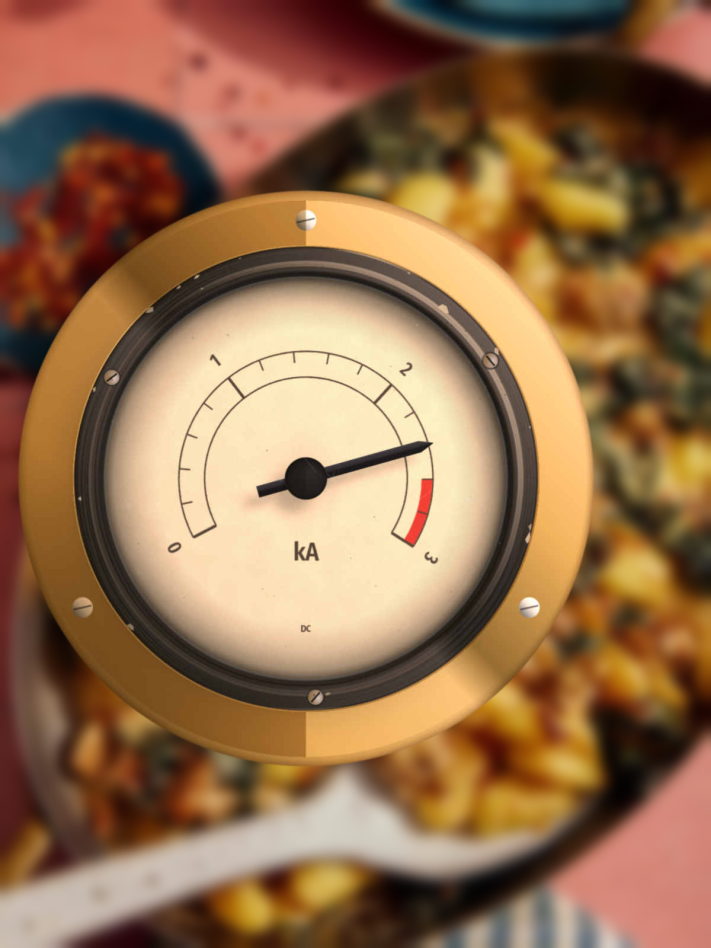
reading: **2.4** kA
